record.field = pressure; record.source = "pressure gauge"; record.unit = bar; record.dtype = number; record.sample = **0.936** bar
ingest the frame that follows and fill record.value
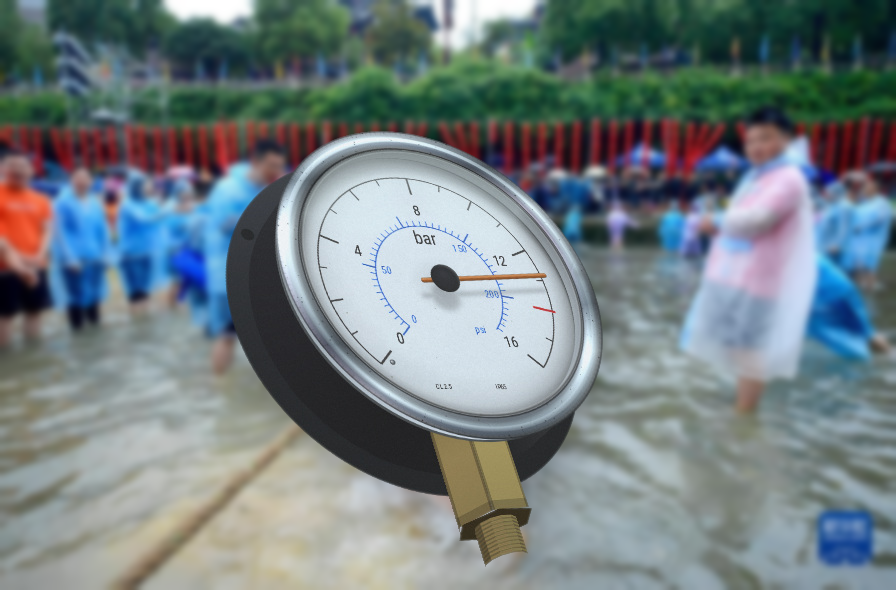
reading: **13** bar
